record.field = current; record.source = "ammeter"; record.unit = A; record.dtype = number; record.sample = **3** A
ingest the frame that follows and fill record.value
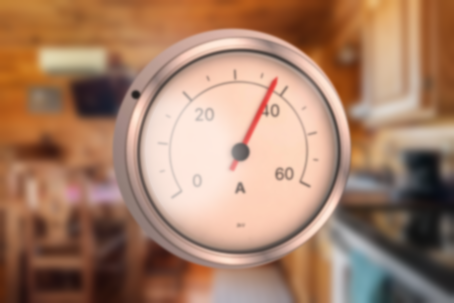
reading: **37.5** A
